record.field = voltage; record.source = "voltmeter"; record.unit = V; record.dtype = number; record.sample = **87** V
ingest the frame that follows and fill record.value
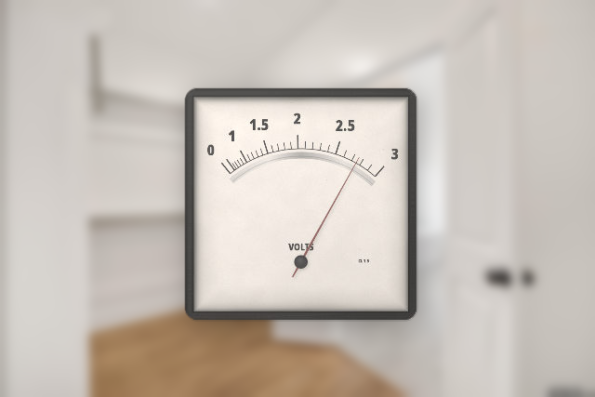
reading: **2.75** V
